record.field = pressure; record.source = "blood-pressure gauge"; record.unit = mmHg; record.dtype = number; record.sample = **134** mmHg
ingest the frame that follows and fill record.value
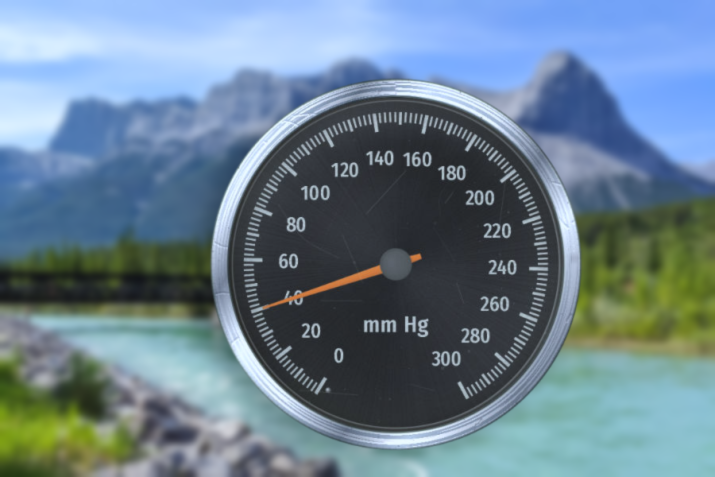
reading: **40** mmHg
